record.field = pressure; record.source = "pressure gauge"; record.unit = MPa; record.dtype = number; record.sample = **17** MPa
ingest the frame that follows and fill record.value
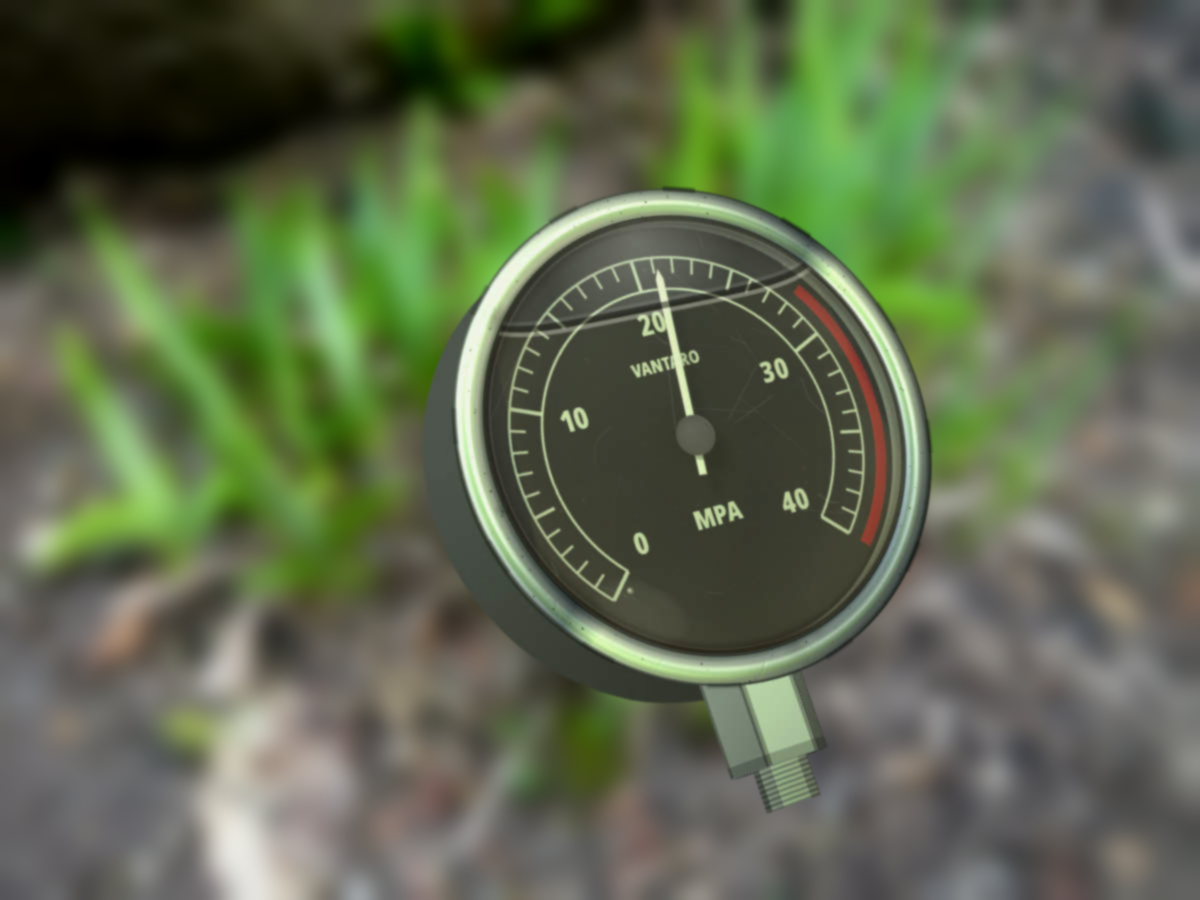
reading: **21** MPa
